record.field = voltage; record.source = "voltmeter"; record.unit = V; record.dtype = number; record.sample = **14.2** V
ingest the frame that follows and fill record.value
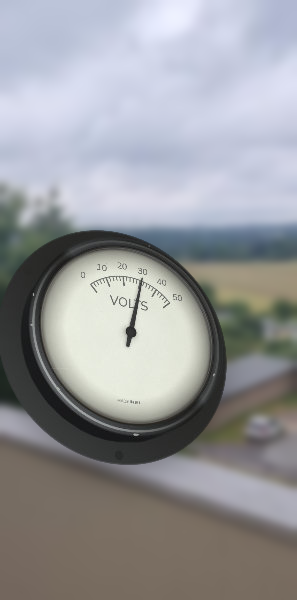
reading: **30** V
